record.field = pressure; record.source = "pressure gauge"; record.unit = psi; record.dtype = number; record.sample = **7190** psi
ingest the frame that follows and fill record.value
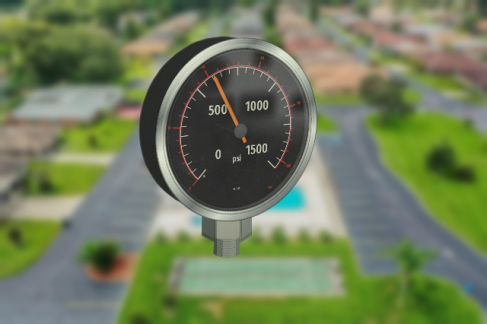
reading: **600** psi
